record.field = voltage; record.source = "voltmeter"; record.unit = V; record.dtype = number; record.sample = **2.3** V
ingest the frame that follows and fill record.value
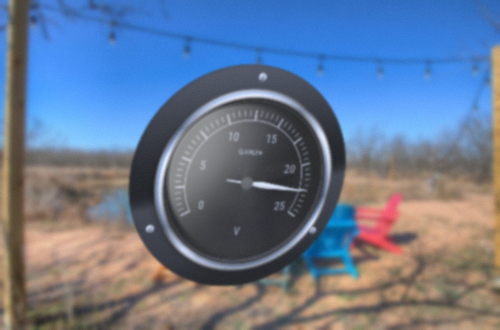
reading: **22.5** V
